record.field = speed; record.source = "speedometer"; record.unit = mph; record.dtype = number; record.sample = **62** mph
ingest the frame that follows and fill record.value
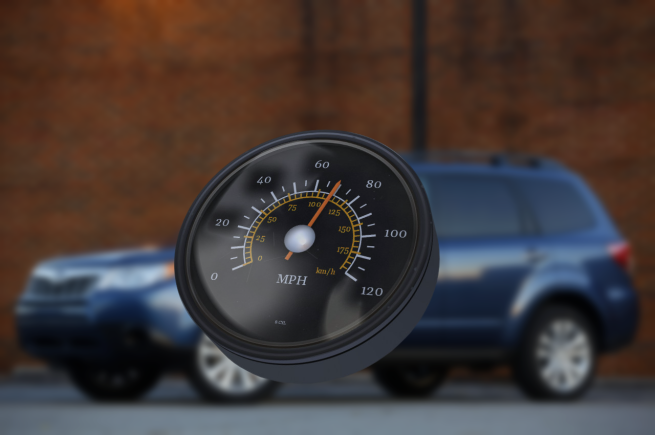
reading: **70** mph
